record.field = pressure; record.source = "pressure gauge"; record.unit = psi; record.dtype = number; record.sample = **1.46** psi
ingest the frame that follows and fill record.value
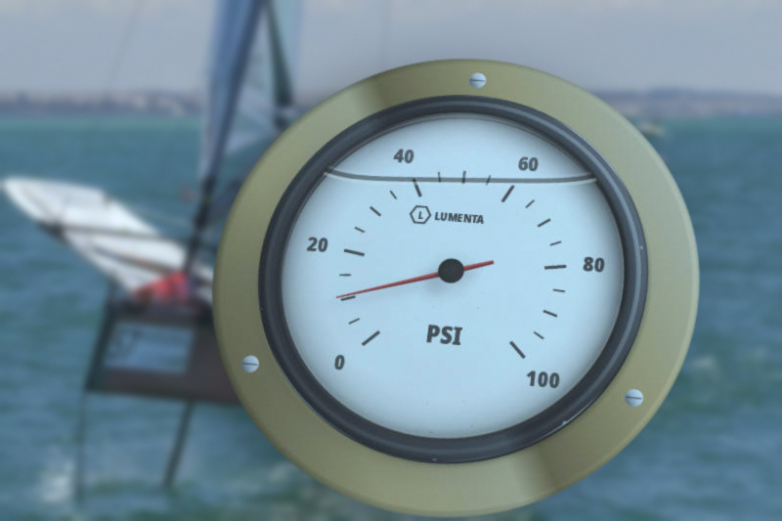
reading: **10** psi
